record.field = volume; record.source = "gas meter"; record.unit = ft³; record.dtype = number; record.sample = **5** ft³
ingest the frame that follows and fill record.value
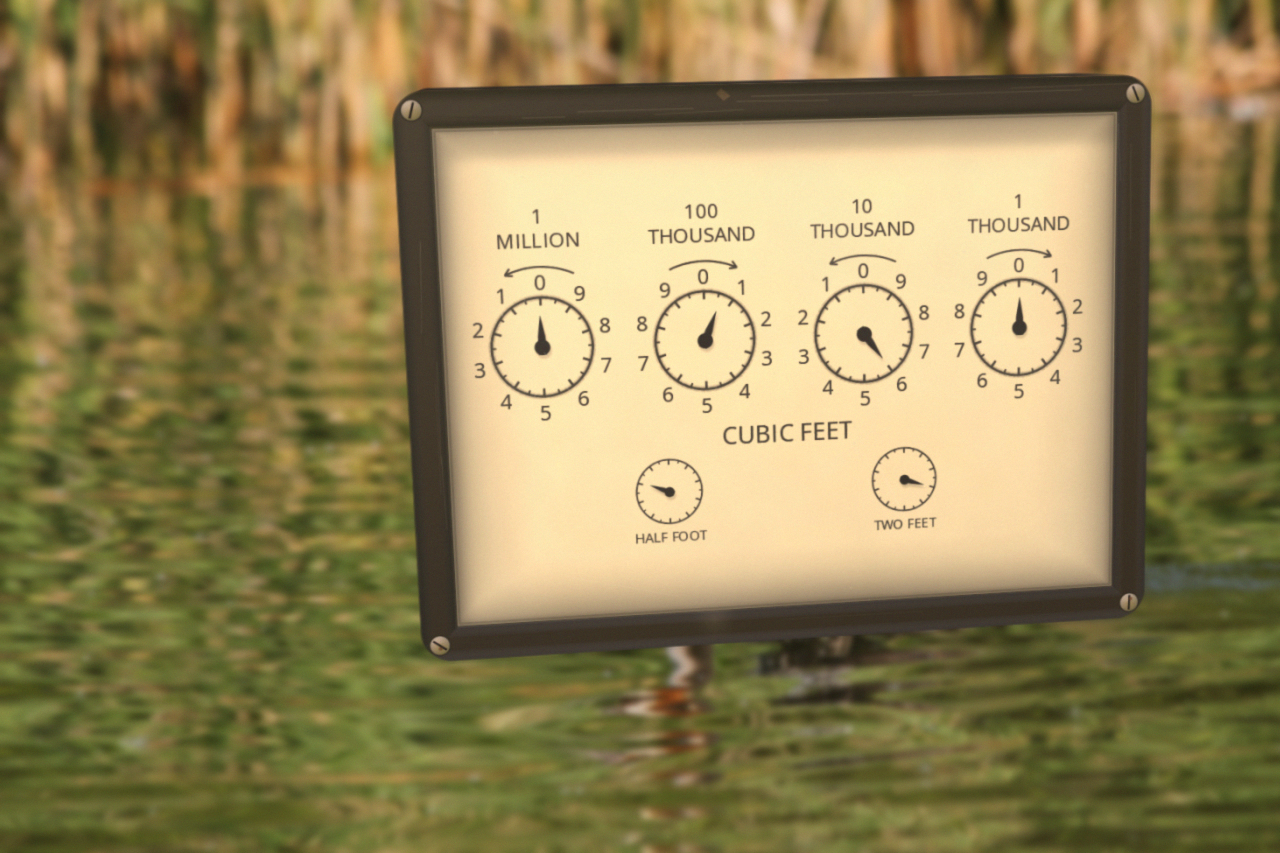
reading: **6000** ft³
